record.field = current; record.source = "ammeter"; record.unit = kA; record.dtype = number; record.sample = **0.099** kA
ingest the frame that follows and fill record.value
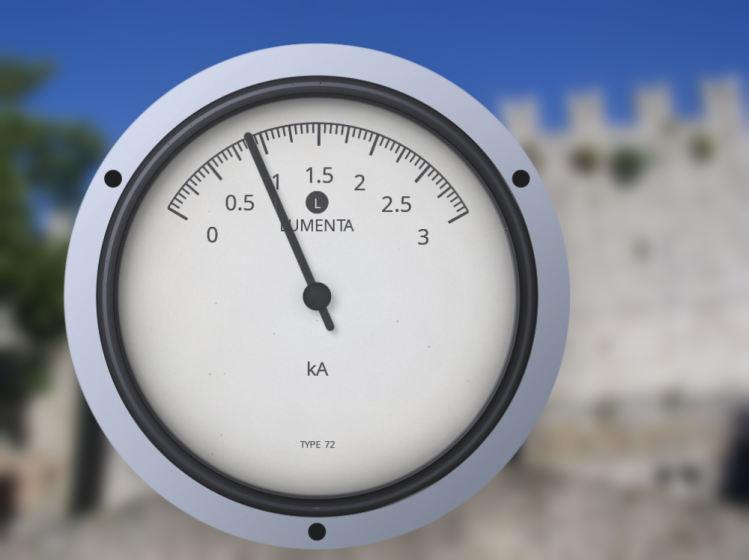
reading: **0.9** kA
